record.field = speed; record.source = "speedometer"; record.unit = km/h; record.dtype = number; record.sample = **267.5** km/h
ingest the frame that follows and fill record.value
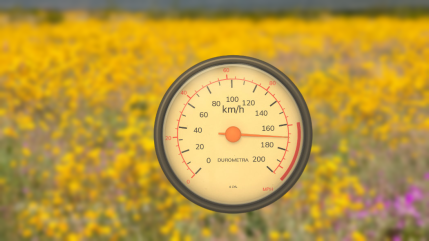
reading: **170** km/h
